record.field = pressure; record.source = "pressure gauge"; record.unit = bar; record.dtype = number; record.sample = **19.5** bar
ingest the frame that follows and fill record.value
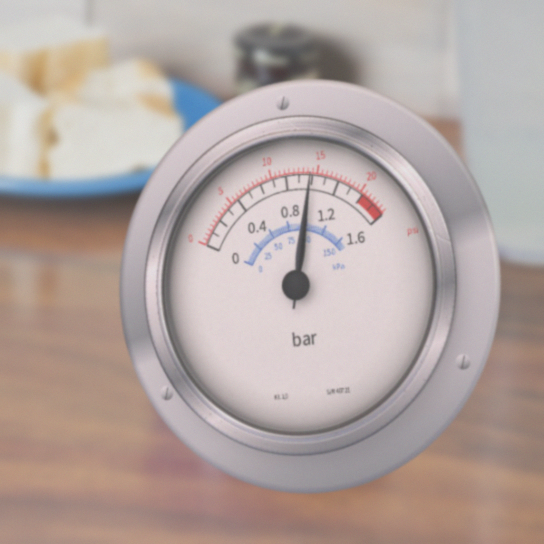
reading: **1** bar
